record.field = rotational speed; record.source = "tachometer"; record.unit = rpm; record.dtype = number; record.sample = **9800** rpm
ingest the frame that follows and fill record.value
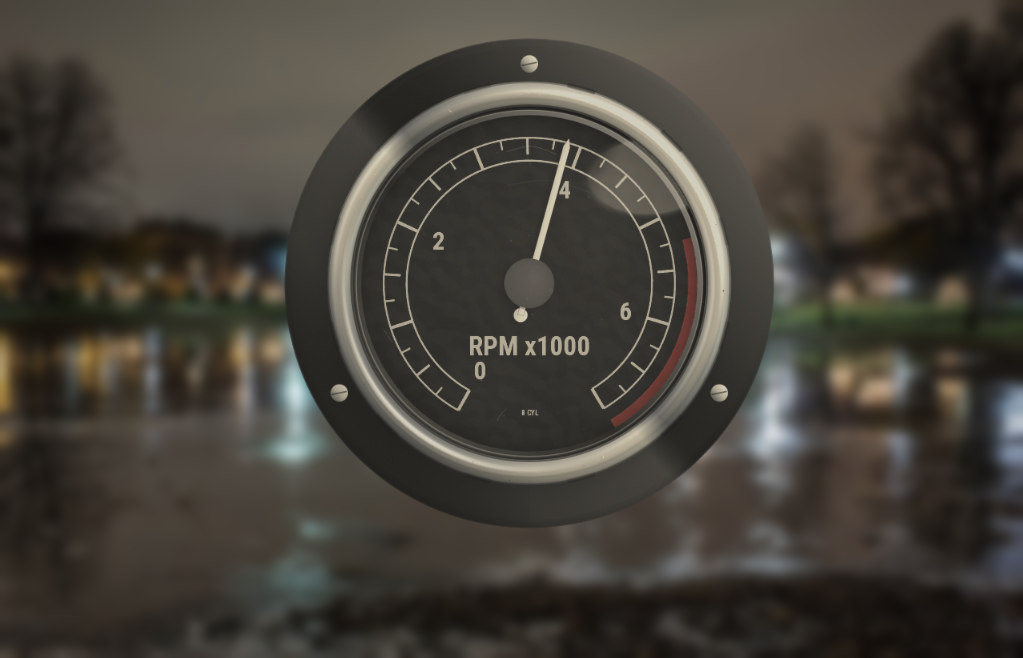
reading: **3875** rpm
